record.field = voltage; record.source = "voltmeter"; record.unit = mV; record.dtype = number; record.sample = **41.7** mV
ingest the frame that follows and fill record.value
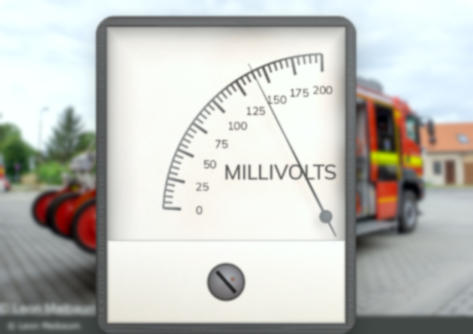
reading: **140** mV
